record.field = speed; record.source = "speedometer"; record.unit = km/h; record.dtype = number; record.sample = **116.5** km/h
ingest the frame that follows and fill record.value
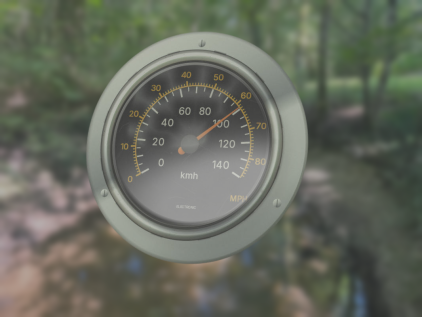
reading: **100** km/h
